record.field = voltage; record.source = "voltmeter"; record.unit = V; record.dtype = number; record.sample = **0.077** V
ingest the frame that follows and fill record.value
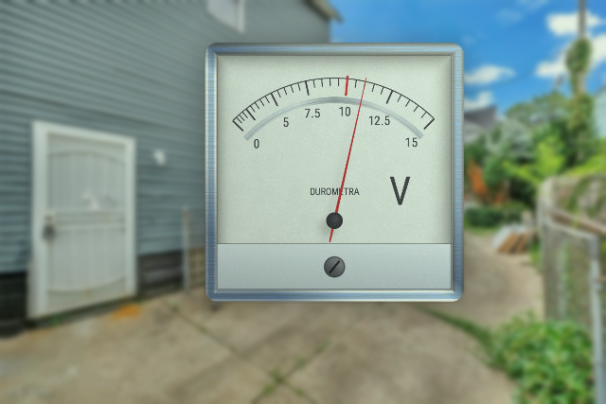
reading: **11** V
